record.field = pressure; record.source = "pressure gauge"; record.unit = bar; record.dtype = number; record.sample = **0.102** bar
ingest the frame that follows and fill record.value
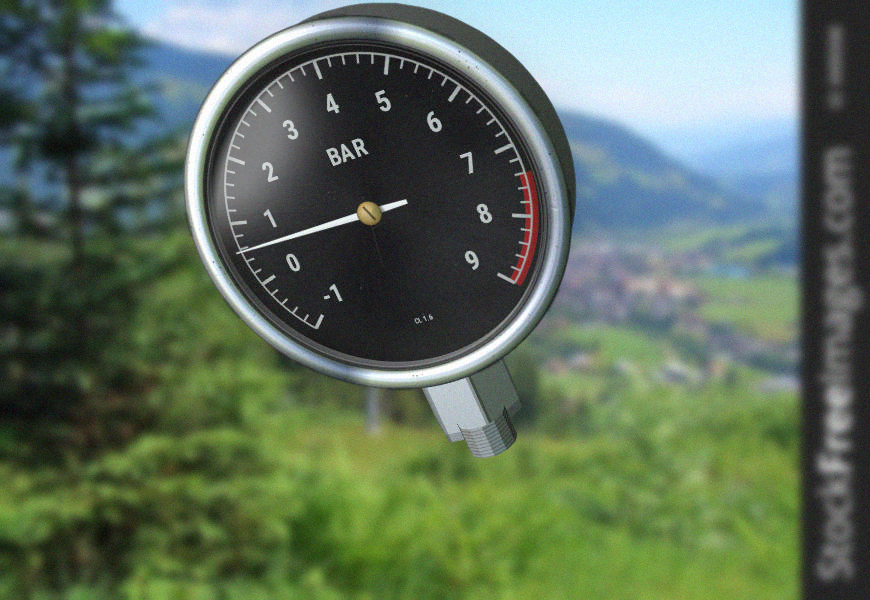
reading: **0.6** bar
